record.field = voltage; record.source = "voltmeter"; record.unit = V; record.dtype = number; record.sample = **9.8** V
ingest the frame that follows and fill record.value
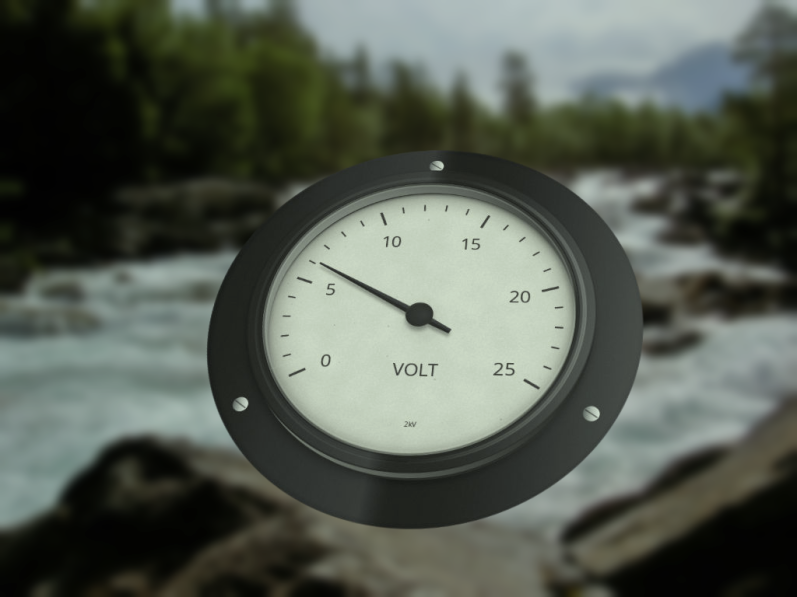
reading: **6** V
